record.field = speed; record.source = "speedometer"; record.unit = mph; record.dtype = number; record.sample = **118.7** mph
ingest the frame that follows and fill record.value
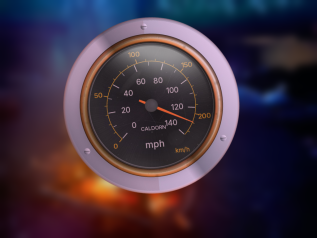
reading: **130** mph
